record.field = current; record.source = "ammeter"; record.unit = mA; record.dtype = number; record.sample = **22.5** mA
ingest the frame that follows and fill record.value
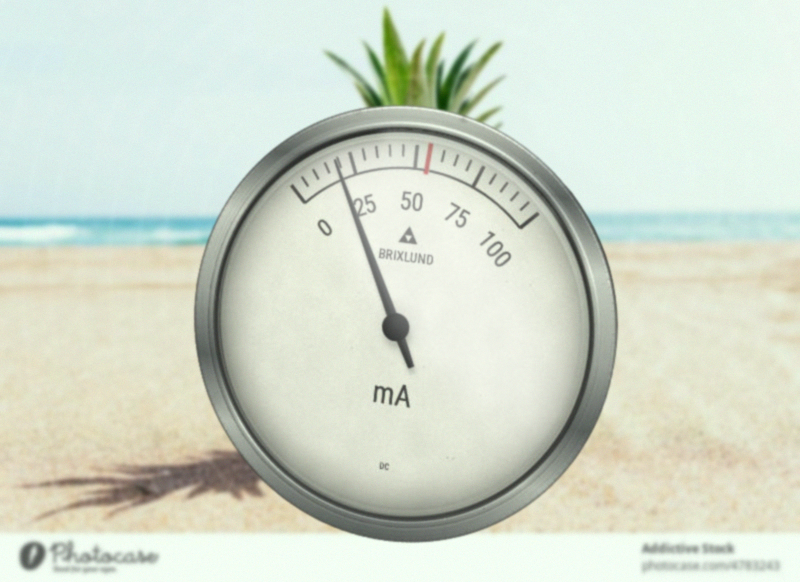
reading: **20** mA
